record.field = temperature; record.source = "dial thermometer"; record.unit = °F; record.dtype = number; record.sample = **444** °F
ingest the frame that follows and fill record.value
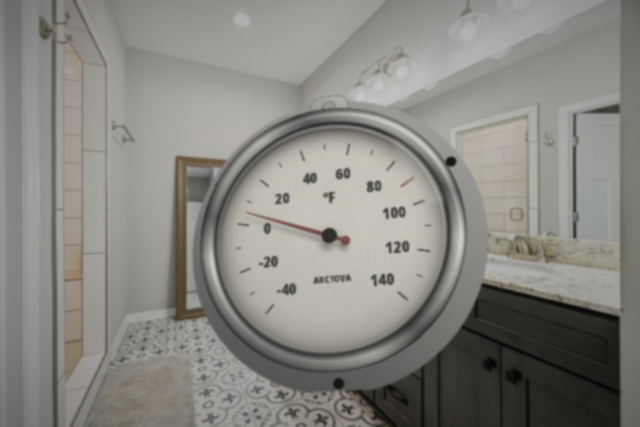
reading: **5** °F
